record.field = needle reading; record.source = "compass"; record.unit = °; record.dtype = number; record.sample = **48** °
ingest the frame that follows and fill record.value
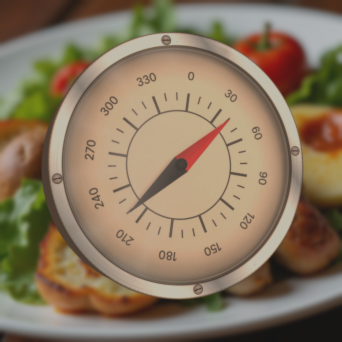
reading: **40** °
